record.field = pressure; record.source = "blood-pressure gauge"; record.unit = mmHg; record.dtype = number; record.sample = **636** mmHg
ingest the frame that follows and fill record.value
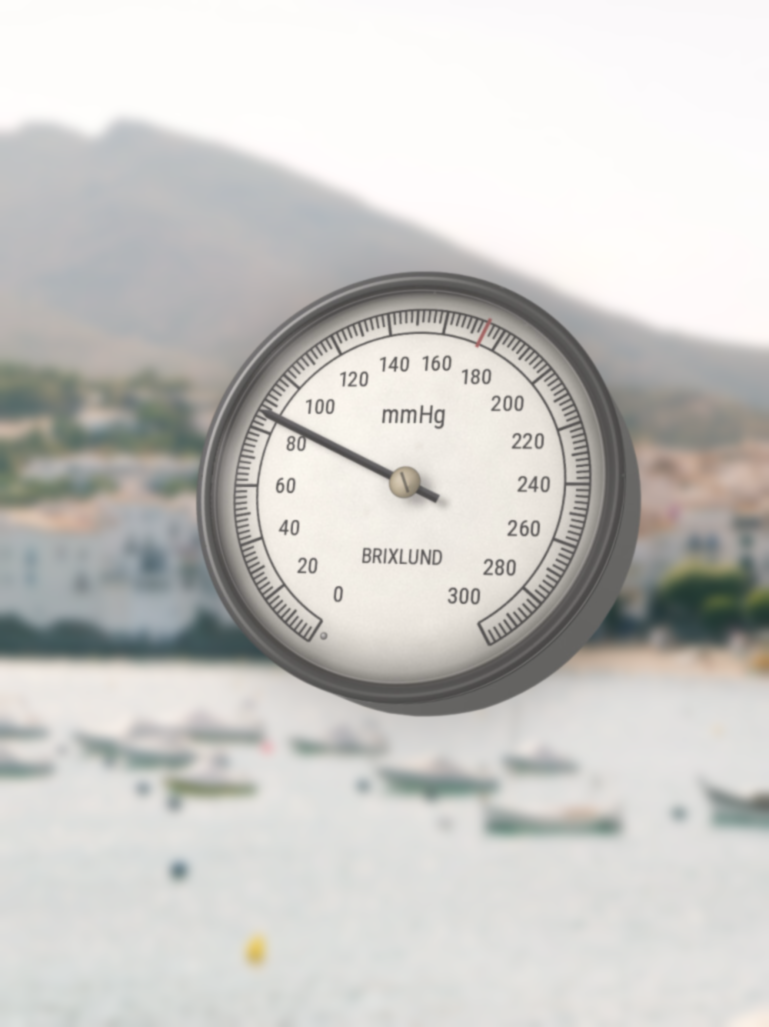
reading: **86** mmHg
